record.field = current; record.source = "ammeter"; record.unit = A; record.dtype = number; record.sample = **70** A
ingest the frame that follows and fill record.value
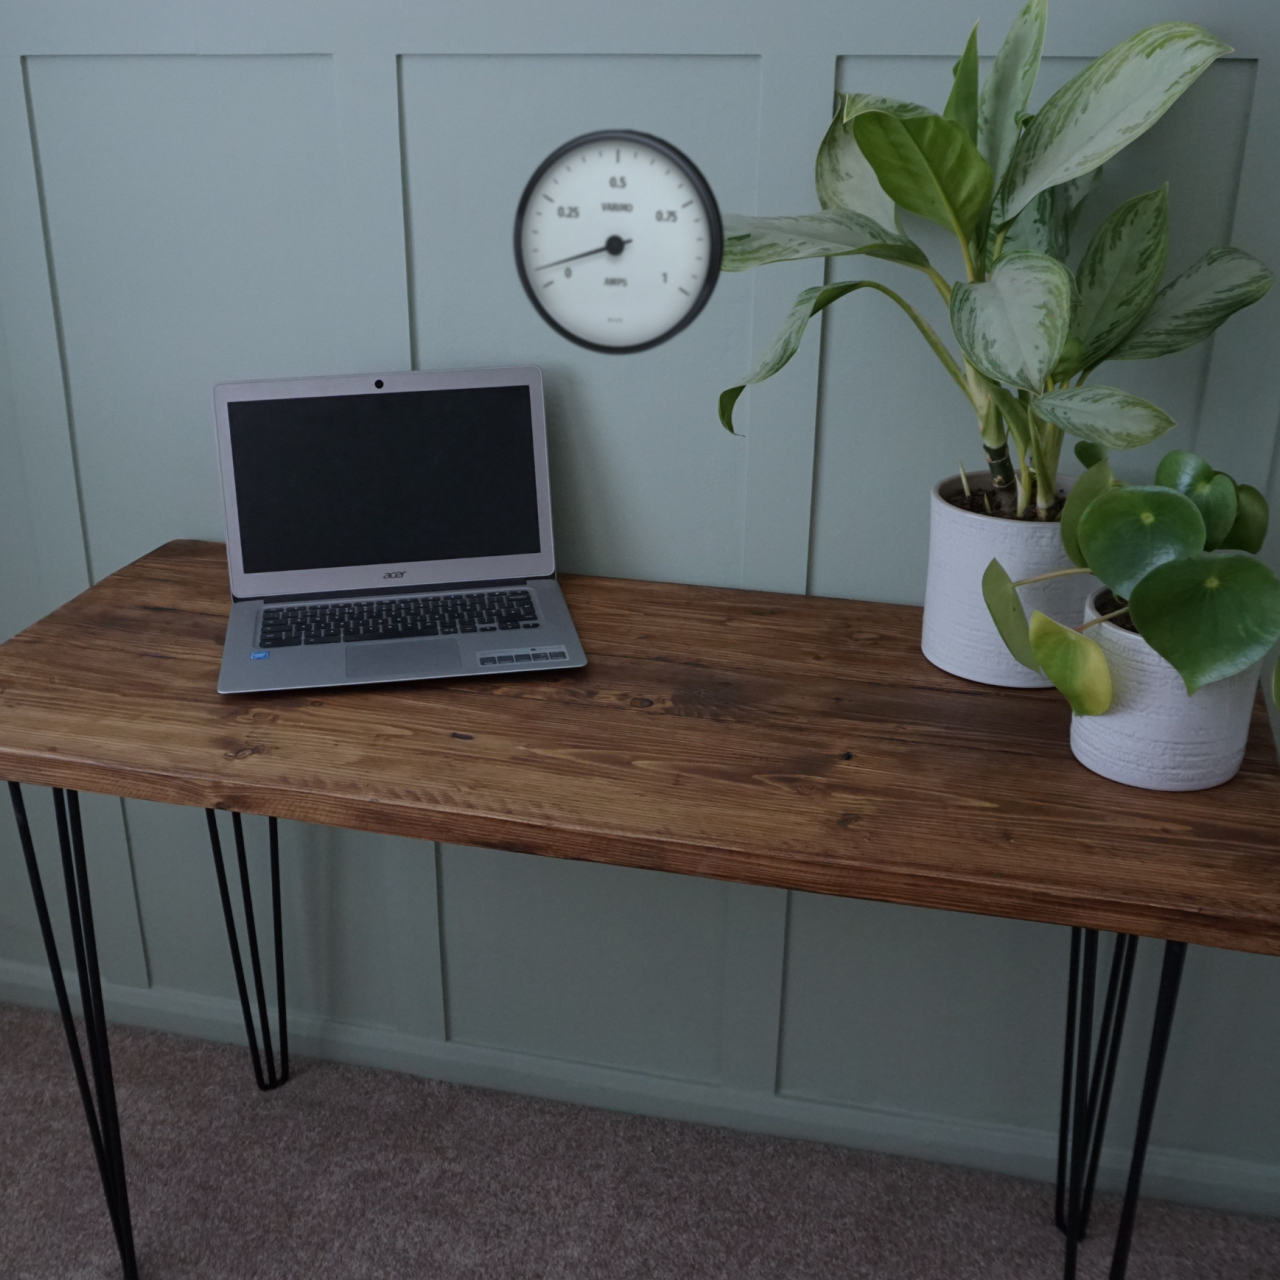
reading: **0.05** A
